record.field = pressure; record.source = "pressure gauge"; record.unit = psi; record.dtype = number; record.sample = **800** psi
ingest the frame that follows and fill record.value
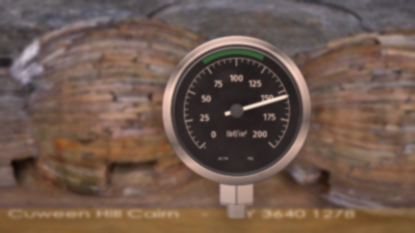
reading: **155** psi
